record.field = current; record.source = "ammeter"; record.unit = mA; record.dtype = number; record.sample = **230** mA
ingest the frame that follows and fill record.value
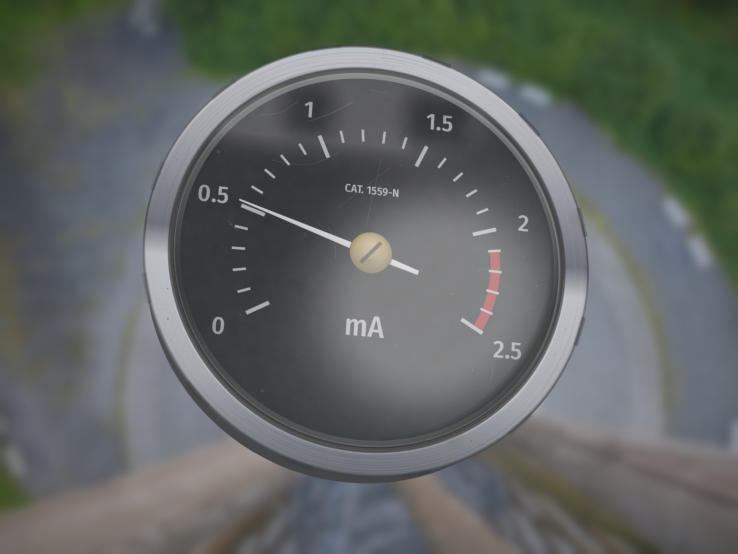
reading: **0.5** mA
